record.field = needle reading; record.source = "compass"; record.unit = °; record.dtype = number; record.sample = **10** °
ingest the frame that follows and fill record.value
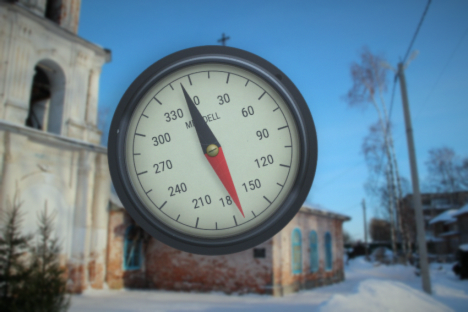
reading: **172.5** °
